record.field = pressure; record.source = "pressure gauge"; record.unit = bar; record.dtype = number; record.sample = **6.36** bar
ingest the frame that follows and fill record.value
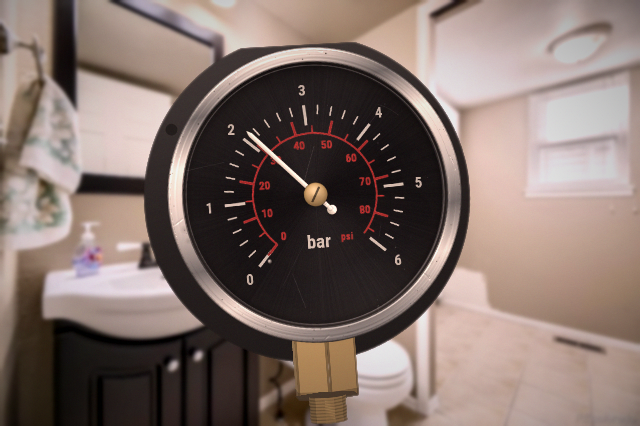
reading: **2.1** bar
